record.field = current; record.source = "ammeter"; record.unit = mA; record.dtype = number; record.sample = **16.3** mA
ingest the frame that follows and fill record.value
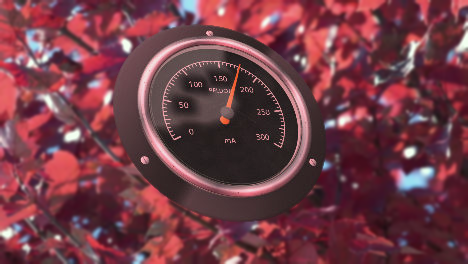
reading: **175** mA
